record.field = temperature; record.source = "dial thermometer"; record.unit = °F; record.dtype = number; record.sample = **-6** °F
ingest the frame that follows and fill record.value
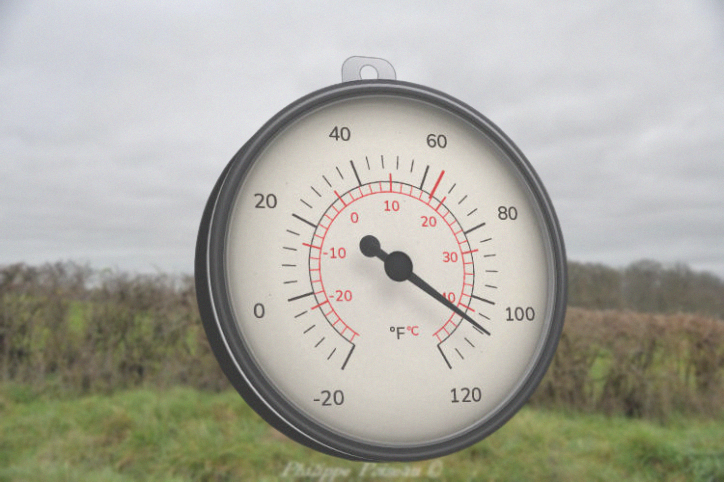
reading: **108** °F
